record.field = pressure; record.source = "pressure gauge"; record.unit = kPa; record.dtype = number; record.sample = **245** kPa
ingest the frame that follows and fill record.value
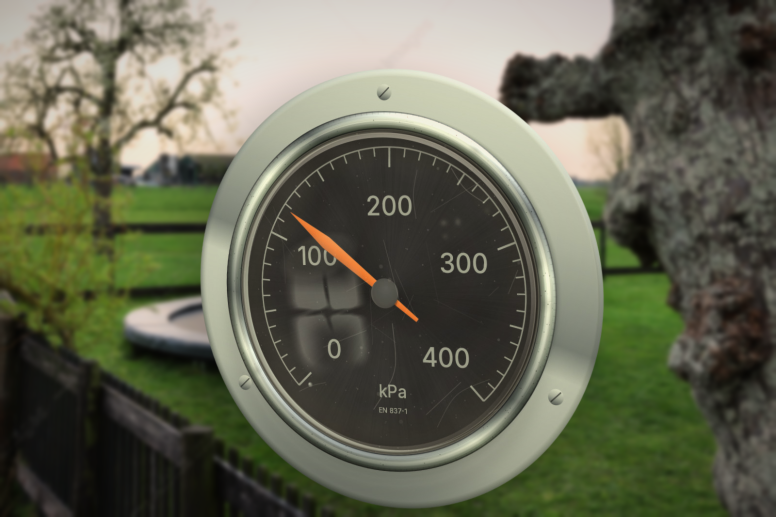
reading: **120** kPa
